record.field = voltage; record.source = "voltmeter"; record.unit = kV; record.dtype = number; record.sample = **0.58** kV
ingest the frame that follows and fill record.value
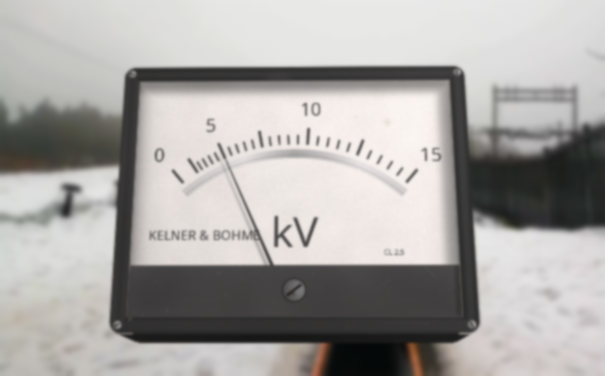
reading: **5** kV
